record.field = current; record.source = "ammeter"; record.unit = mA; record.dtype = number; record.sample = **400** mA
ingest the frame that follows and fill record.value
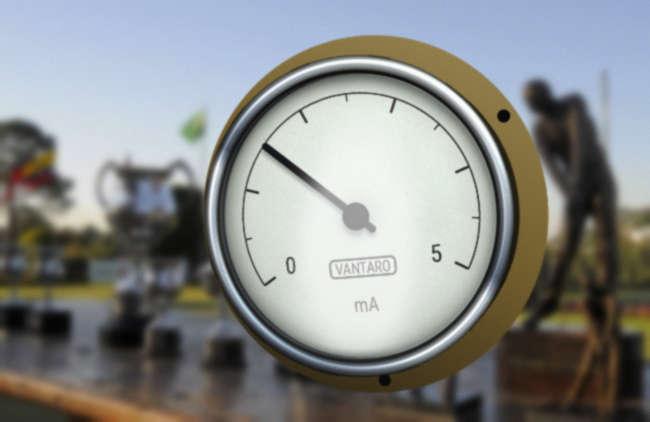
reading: **1.5** mA
